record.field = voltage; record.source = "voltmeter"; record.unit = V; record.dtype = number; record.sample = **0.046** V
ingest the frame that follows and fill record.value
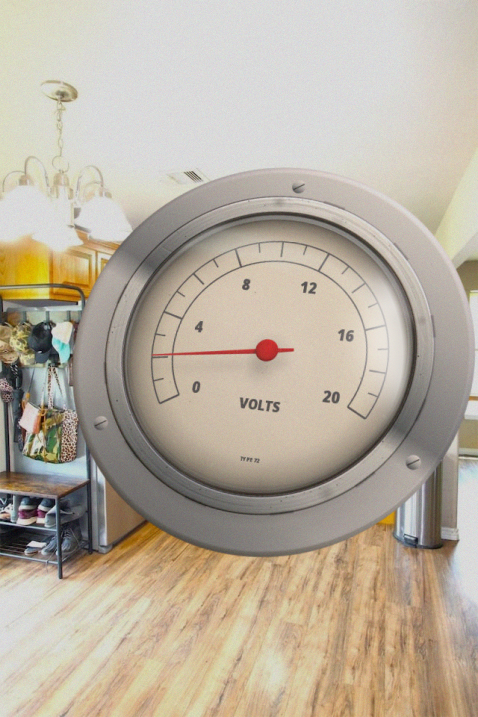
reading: **2** V
